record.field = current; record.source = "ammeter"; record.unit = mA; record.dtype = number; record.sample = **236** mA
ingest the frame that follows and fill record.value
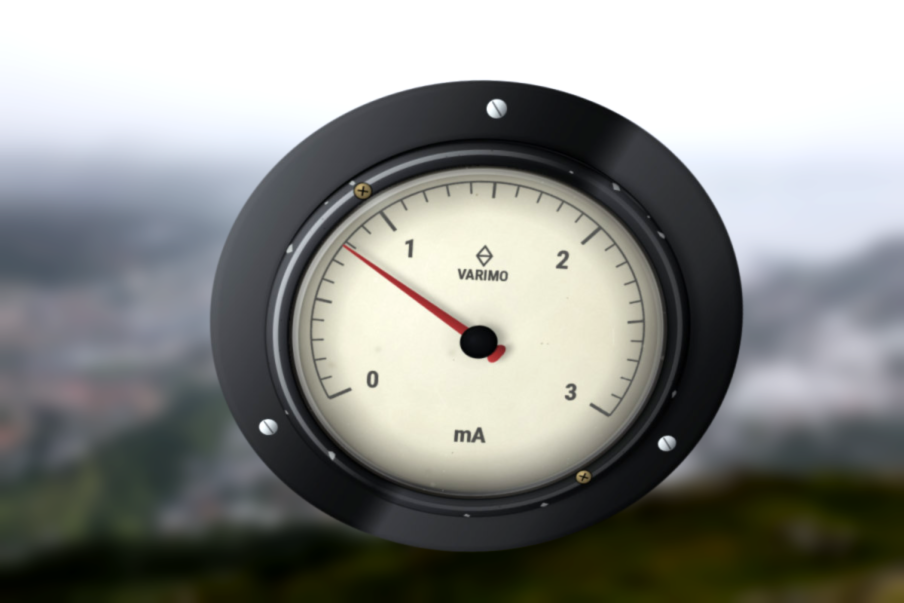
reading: **0.8** mA
